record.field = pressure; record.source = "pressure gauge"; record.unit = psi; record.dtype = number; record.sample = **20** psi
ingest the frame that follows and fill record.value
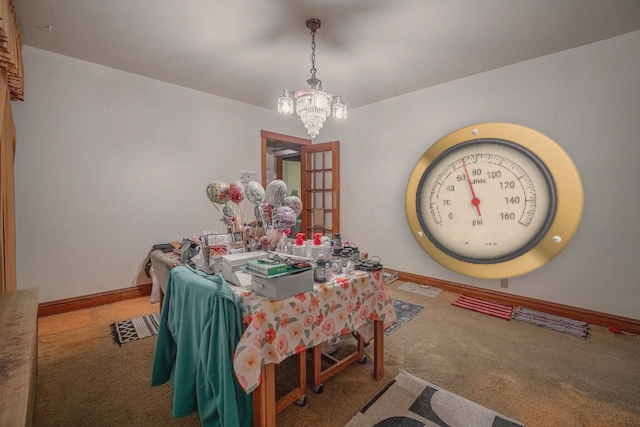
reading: **70** psi
